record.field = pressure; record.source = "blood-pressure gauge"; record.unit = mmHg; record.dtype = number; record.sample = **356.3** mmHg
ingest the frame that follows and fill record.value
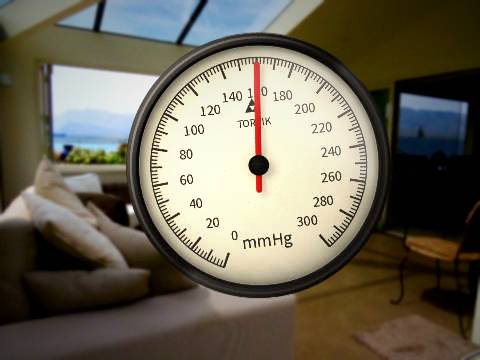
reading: **160** mmHg
